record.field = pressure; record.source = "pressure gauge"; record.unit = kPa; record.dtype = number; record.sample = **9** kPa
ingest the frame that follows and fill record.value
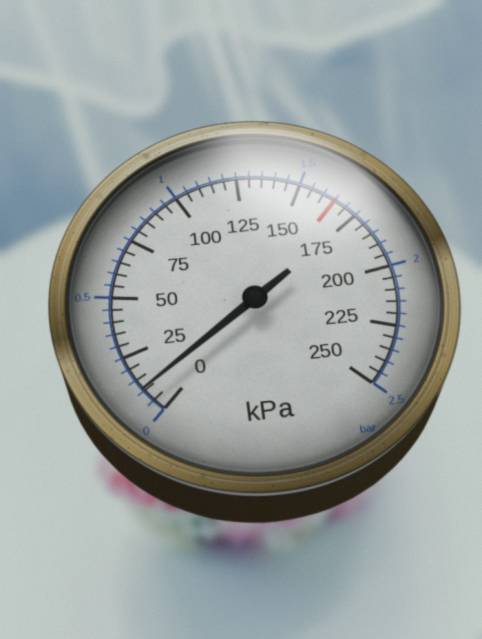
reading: **10** kPa
